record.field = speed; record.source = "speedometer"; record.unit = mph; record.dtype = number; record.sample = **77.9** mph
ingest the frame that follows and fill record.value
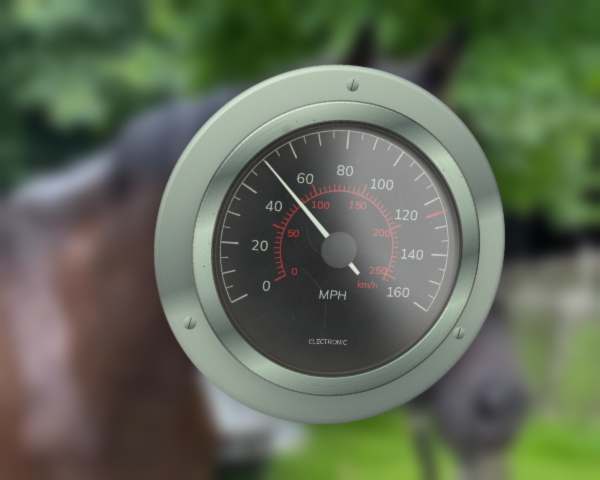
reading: **50** mph
